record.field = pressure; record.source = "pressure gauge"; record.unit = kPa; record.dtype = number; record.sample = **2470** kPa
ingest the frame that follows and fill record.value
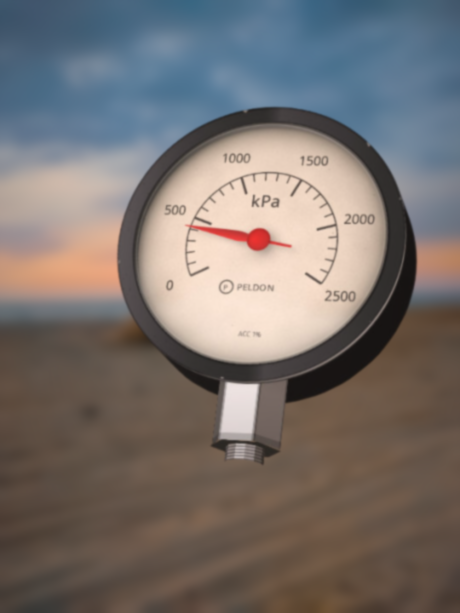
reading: **400** kPa
